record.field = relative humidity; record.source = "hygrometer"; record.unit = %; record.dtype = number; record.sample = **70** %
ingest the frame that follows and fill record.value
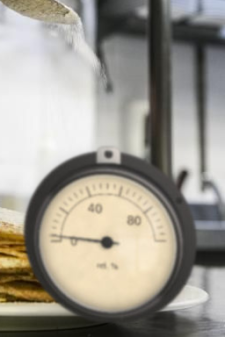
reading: **4** %
